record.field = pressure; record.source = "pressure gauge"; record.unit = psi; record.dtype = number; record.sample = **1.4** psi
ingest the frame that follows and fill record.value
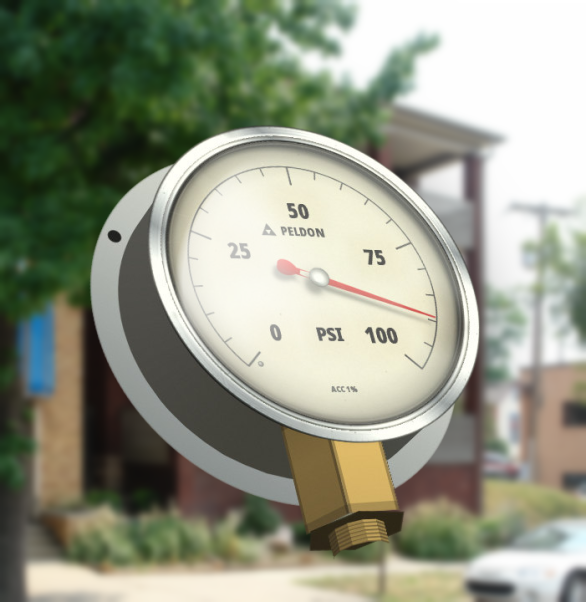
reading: **90** psi
